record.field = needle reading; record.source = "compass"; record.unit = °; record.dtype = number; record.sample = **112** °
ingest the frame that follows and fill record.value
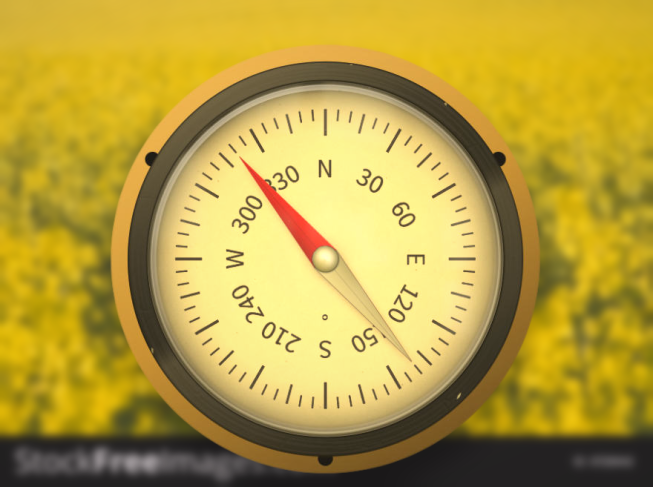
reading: **320** °
